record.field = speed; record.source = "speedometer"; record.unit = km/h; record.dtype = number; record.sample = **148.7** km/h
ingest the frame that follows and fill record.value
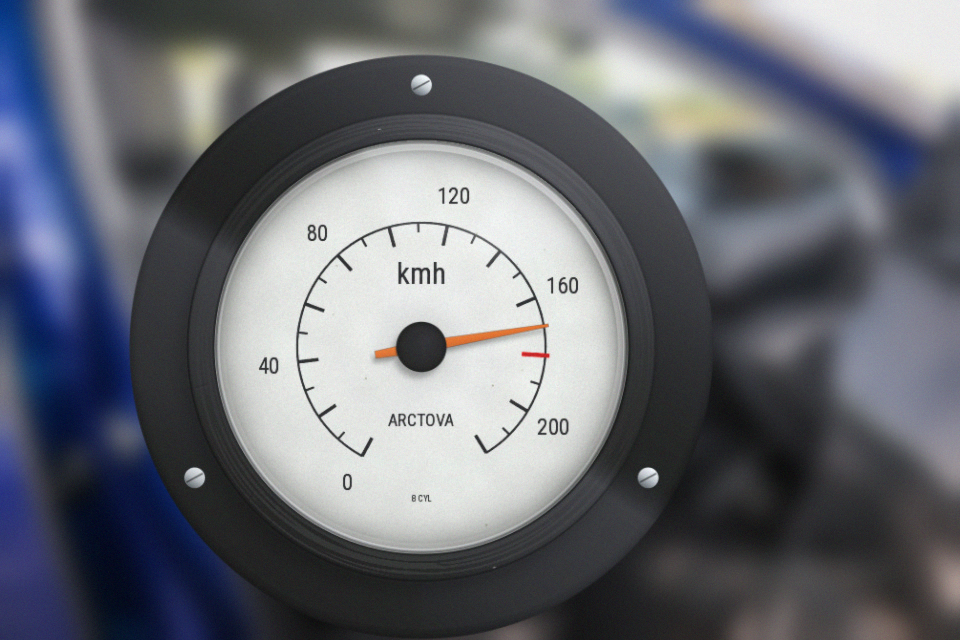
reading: **170** km/h
